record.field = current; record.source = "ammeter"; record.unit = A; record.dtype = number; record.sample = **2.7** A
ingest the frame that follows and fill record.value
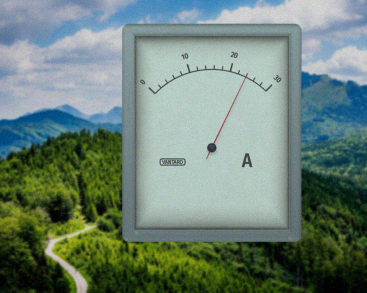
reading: **24** A
